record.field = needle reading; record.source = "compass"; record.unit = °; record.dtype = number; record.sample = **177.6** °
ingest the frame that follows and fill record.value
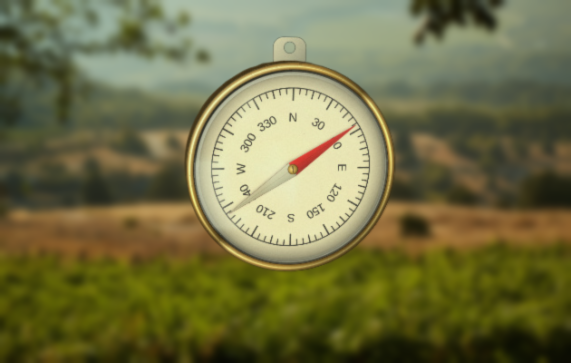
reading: **55** °
